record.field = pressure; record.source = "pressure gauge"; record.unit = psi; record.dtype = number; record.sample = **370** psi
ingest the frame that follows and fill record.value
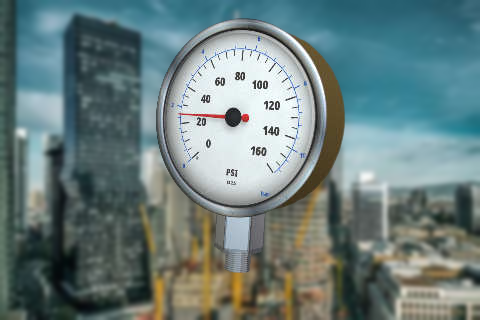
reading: **25** psi
